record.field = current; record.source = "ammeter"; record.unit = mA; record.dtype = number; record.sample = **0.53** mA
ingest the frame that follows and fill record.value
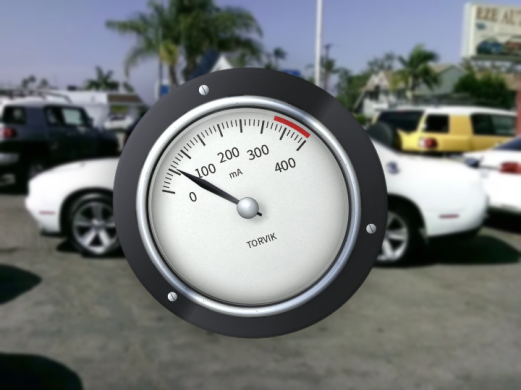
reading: **60** mA
